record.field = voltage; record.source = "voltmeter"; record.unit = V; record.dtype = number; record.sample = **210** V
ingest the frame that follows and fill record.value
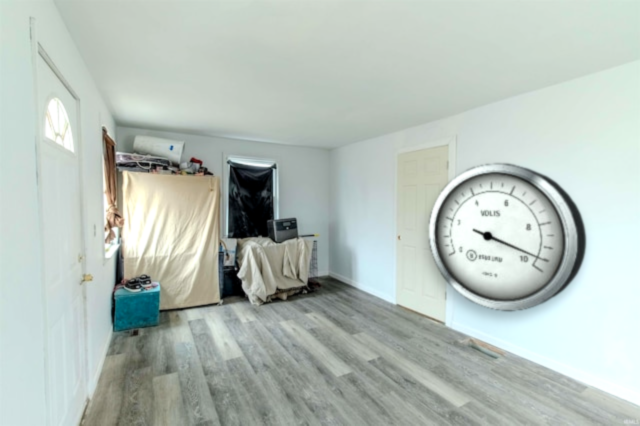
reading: **9.5** V
